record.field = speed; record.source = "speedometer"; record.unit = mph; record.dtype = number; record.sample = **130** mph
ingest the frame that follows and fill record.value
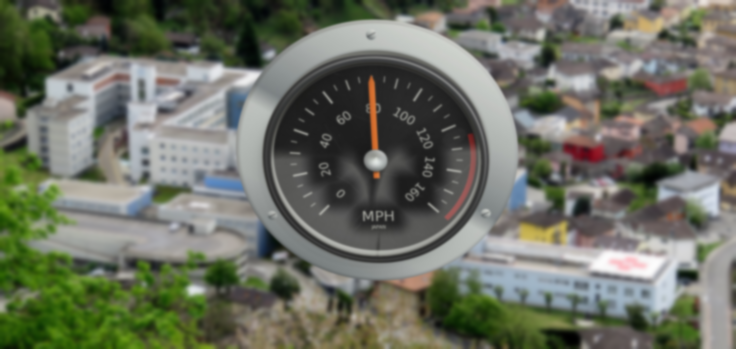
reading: **80** mph
